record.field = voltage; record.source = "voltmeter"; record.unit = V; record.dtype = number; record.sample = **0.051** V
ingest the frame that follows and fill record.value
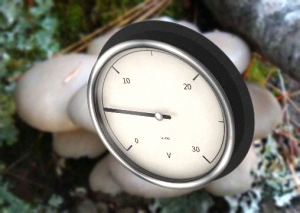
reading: **5** V
